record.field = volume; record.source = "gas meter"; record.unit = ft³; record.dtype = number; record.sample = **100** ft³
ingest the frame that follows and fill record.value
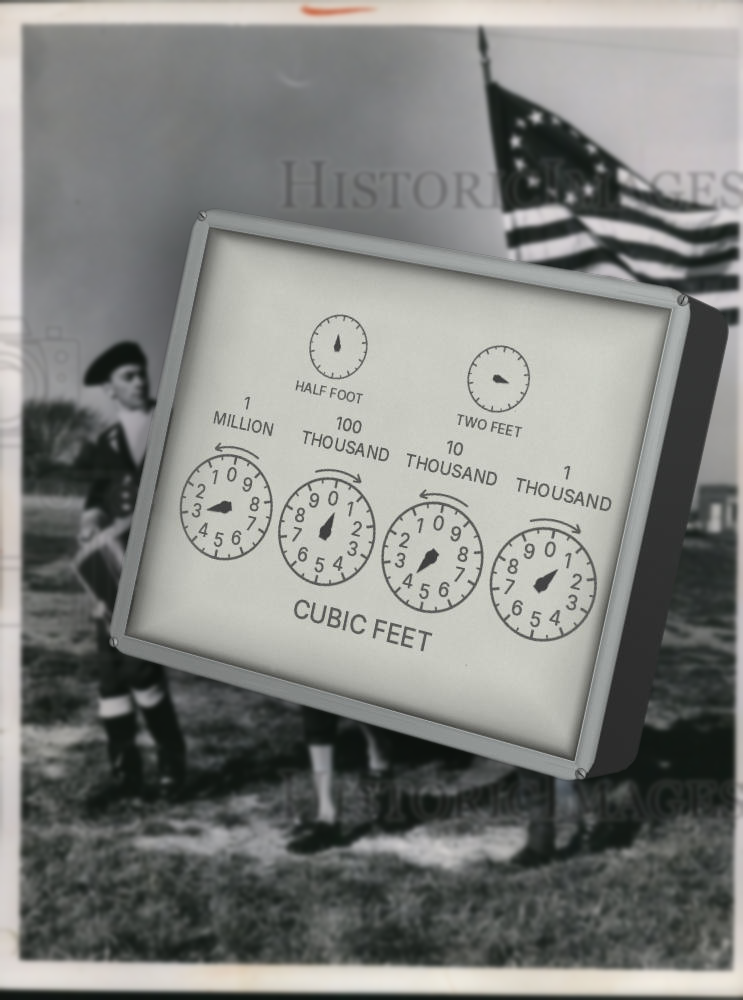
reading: **304100** ft³
